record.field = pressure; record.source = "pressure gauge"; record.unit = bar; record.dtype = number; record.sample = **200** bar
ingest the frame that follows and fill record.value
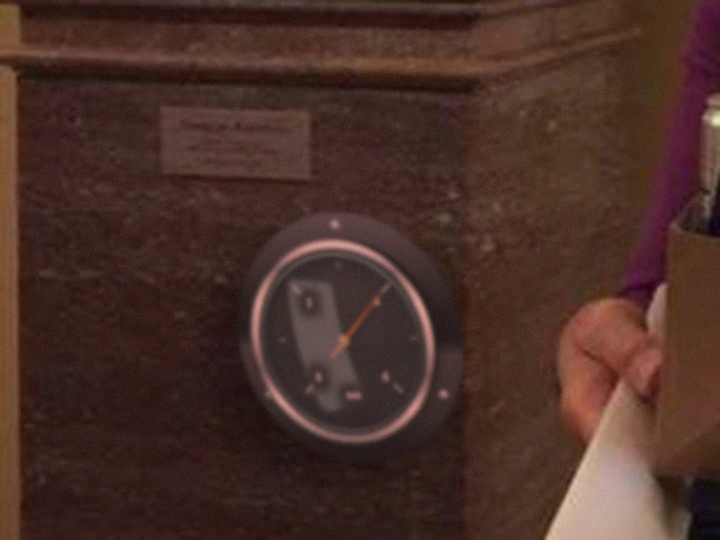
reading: **4** bar
